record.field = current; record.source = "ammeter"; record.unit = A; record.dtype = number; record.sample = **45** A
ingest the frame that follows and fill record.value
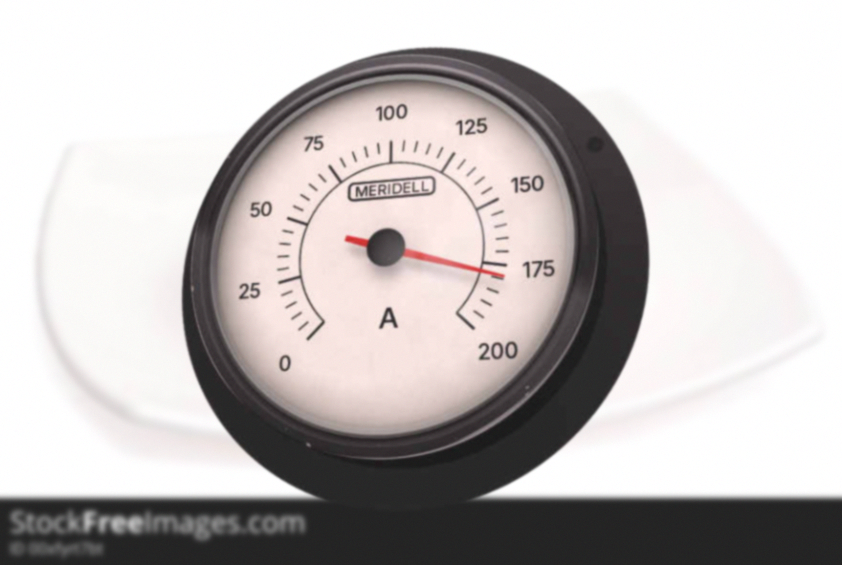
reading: **180** A
